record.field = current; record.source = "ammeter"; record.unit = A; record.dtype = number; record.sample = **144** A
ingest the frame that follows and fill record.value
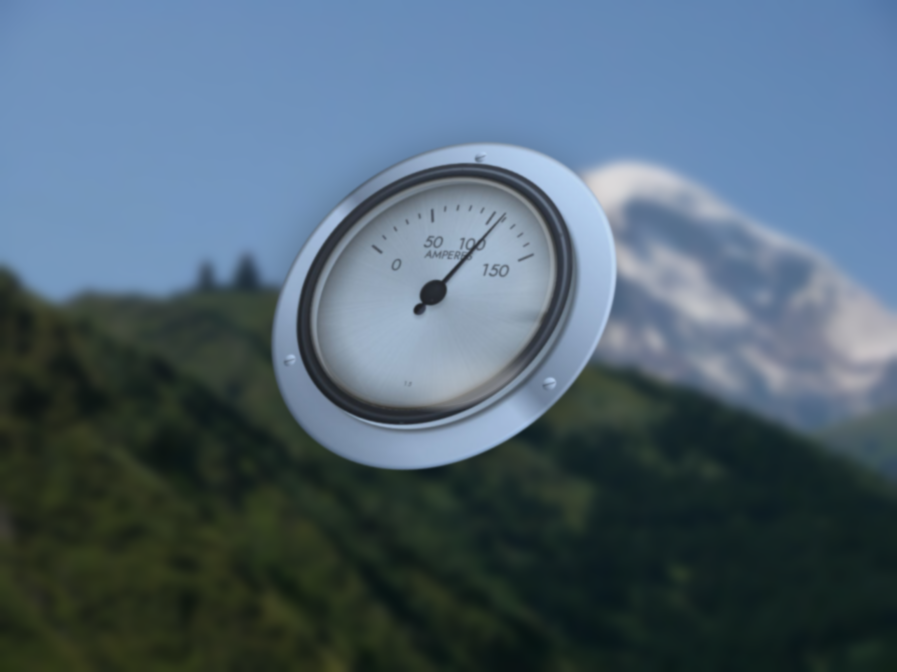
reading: **110** A
